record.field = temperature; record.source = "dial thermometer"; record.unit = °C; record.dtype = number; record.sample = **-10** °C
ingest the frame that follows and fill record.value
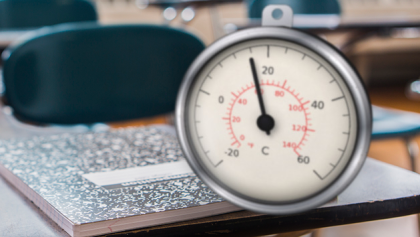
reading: **16** °C
